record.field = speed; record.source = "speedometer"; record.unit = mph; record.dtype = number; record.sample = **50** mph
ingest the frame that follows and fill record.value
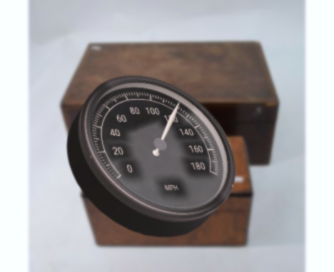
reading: **120** mph
